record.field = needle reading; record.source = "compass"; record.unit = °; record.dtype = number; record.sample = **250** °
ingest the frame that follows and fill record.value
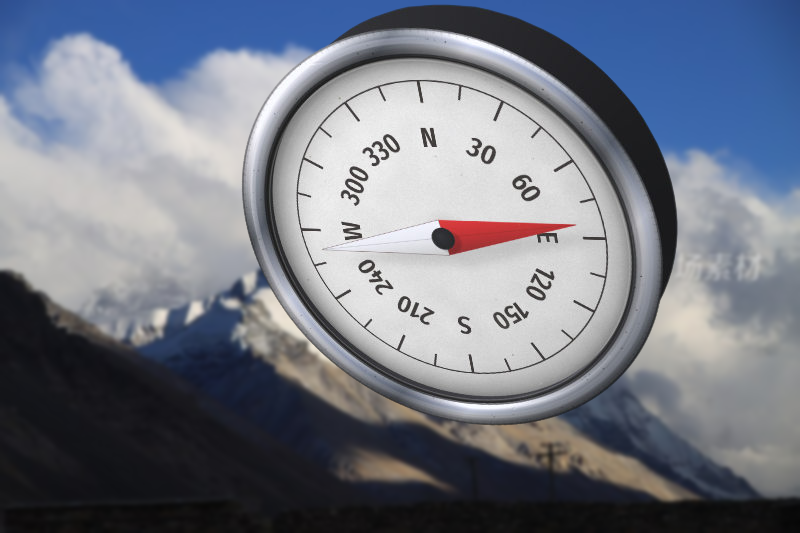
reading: **82.5** °
